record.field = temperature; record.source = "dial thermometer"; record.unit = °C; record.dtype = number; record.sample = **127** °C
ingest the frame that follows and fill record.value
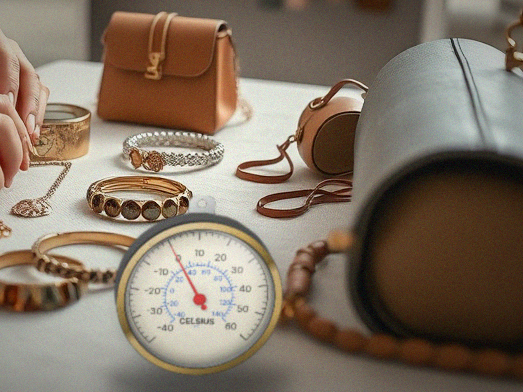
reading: **0** °C
